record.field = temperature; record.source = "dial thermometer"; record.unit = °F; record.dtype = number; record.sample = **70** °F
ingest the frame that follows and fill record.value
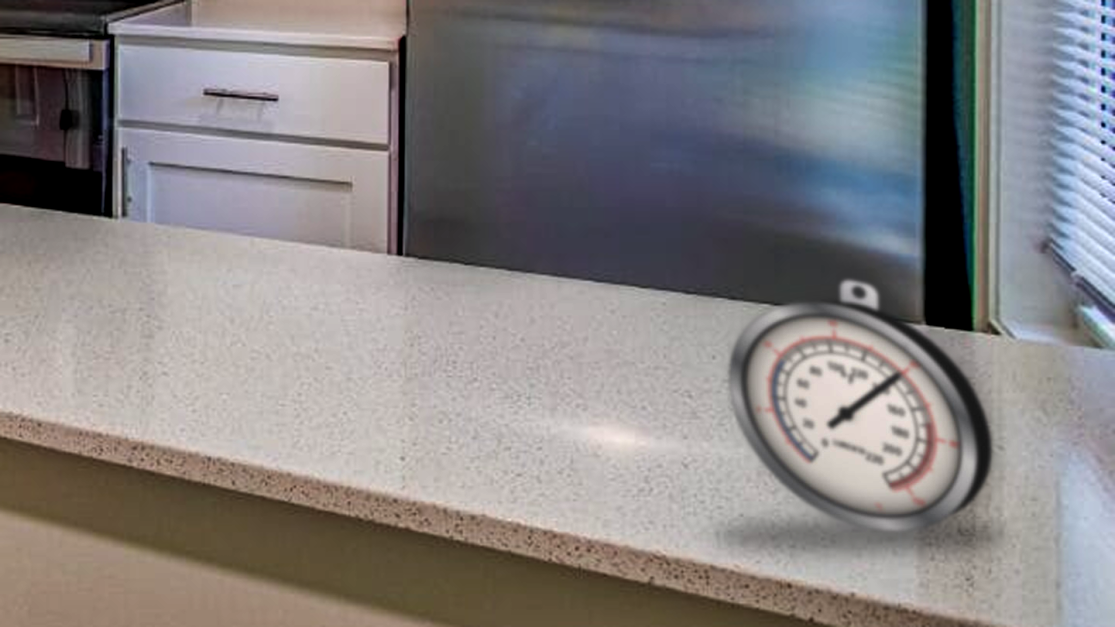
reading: **140** °F
